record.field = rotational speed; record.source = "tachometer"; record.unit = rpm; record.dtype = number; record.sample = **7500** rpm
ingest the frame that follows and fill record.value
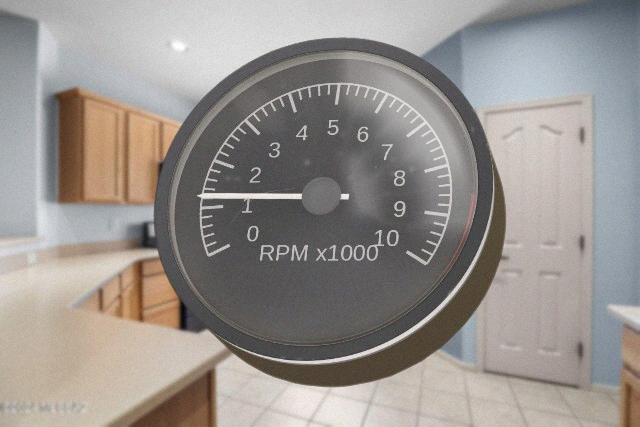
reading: **1200** rpm
